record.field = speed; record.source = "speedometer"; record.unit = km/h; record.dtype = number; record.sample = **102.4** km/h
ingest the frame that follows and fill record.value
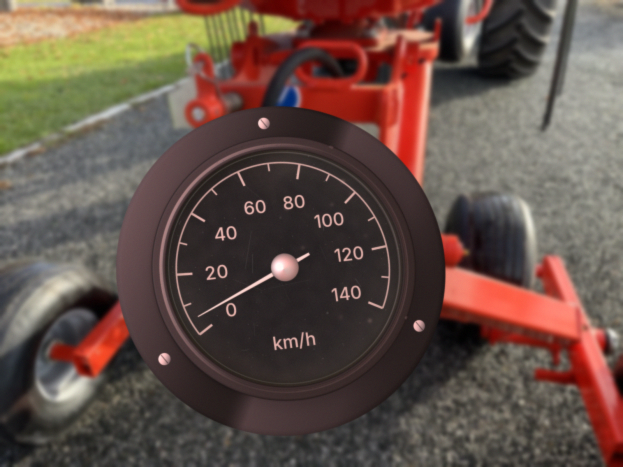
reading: **5** km/h
